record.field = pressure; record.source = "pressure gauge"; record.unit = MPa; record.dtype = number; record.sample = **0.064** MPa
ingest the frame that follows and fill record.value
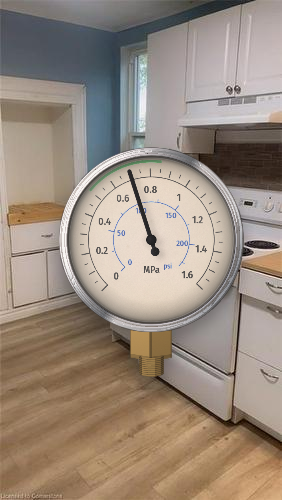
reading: **0.7** MPa
